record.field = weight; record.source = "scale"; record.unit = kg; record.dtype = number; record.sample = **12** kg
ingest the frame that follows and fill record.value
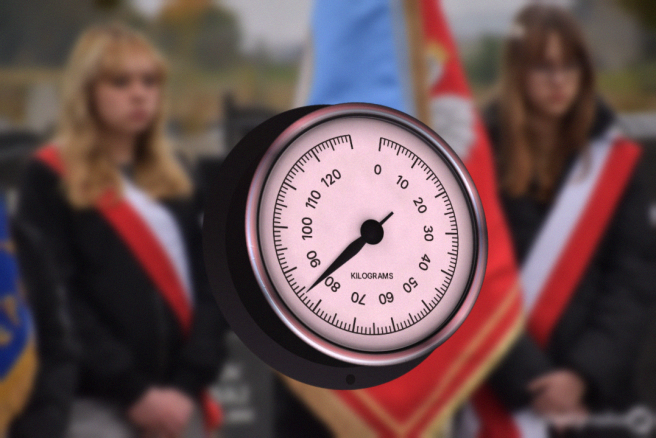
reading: **84** kg
